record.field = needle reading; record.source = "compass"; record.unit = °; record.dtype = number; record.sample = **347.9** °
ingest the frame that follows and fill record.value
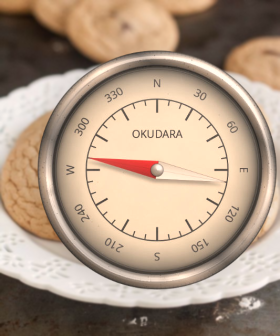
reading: **280** °
